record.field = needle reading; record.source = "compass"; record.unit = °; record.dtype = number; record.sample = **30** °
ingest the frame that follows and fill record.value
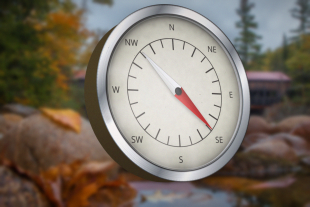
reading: **135** °
